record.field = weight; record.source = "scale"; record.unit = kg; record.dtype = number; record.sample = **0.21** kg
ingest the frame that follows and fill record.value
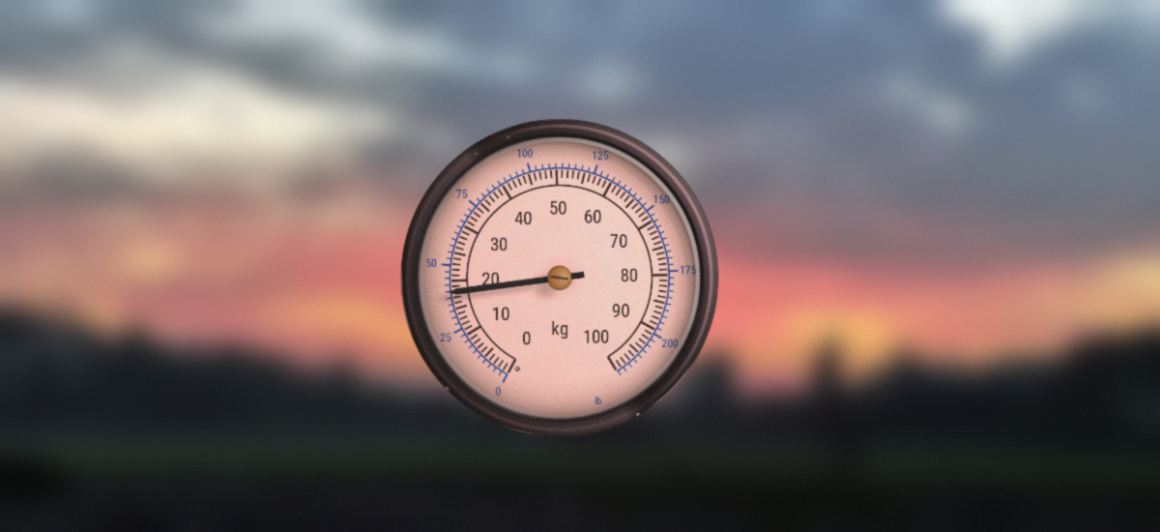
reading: **18** kg
